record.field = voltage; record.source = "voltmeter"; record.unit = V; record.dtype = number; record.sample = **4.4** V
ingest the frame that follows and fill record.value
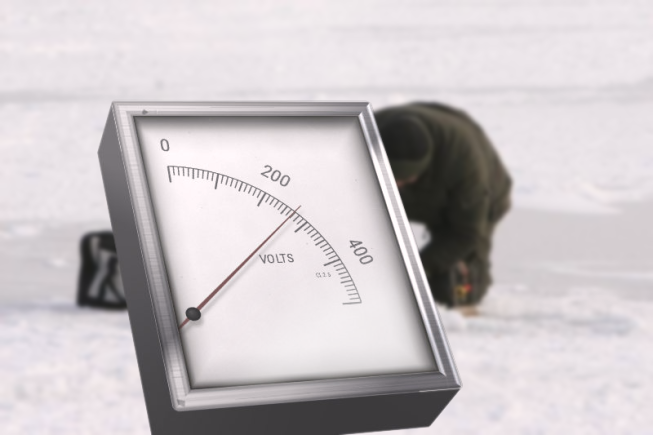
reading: **270** V
